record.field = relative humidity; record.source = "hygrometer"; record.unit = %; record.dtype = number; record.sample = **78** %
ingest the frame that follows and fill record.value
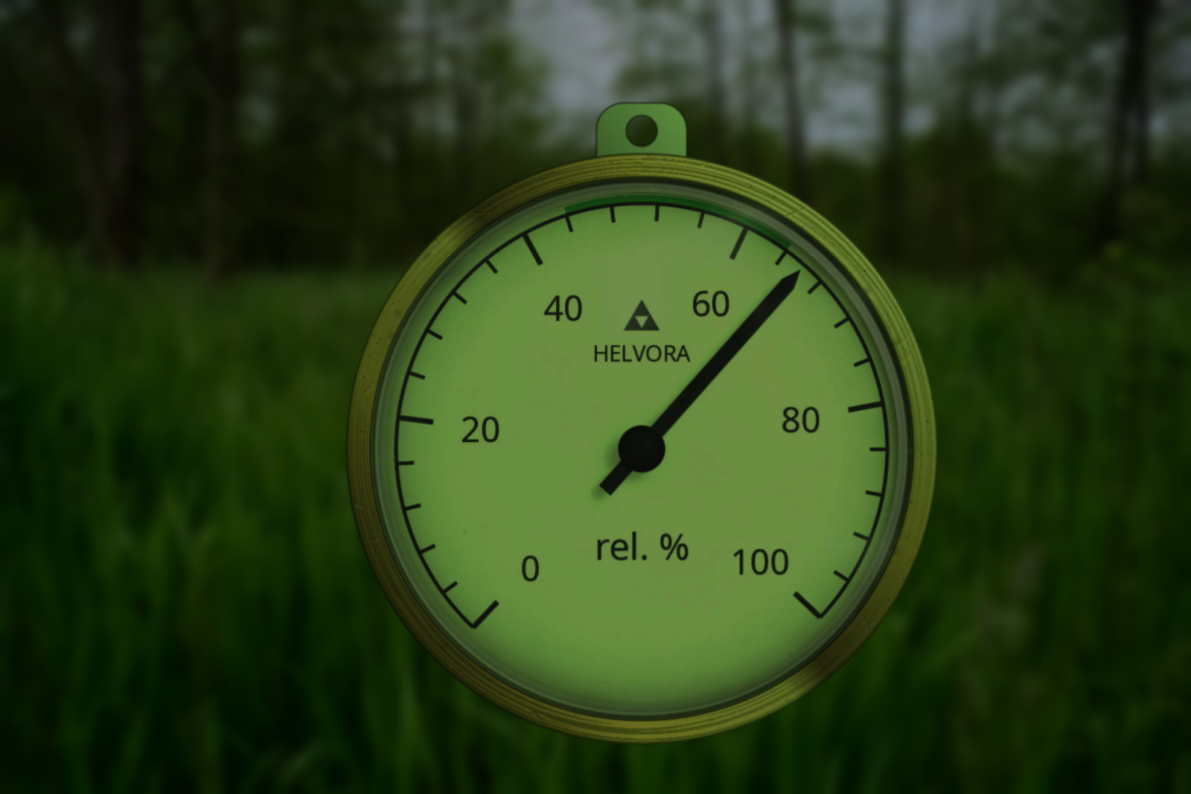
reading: **66** %
